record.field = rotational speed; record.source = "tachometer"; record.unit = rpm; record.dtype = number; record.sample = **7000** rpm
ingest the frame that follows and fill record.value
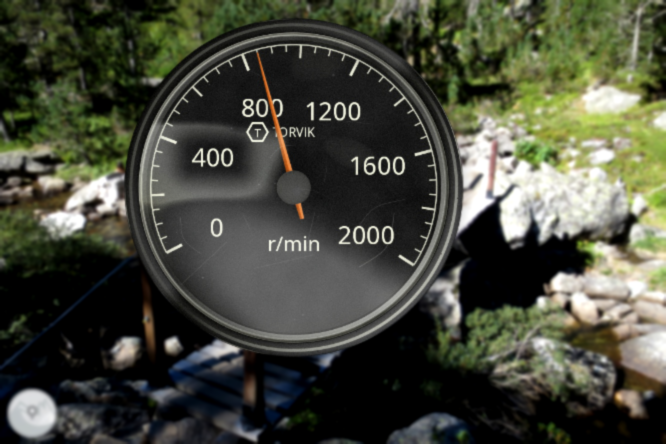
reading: **850** rpm
